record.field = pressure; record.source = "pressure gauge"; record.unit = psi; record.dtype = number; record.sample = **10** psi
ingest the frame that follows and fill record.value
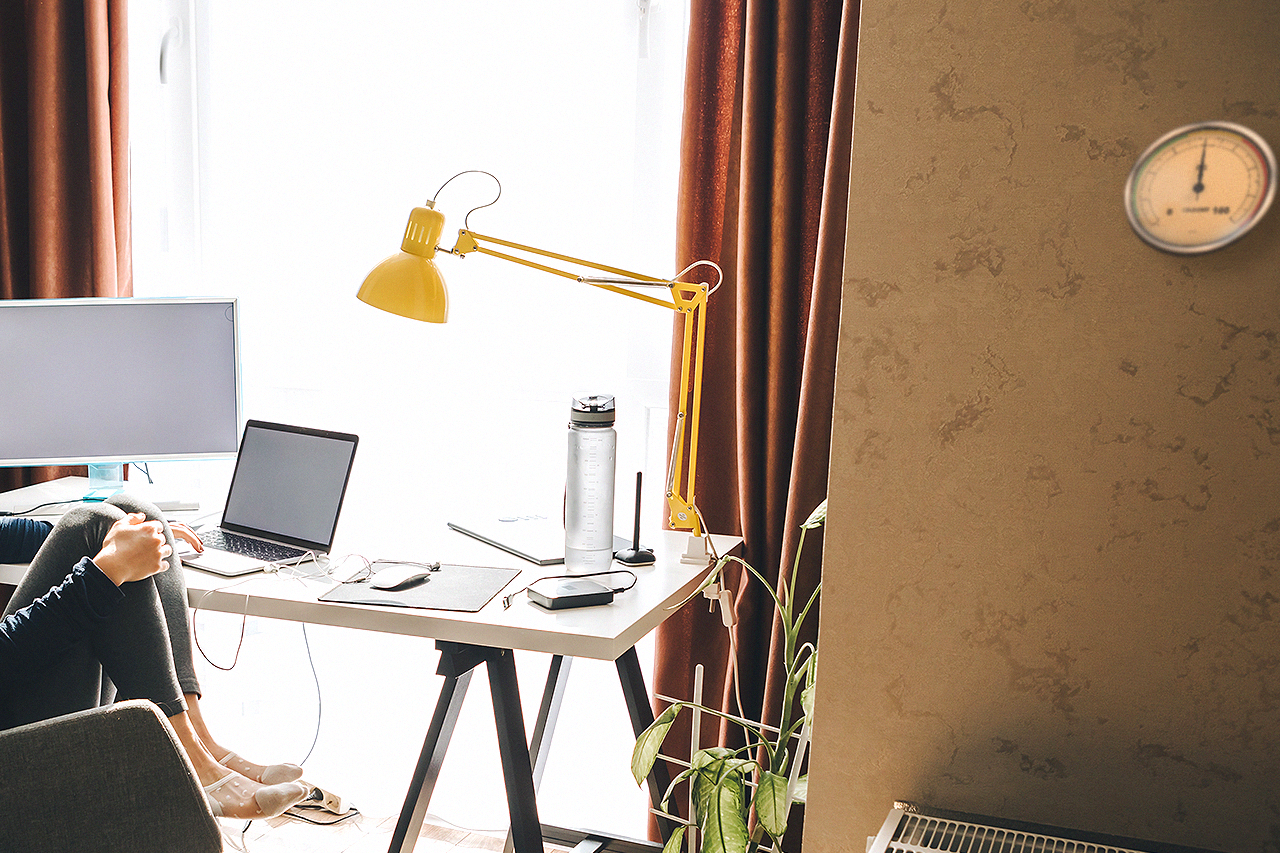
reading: **80** psi
